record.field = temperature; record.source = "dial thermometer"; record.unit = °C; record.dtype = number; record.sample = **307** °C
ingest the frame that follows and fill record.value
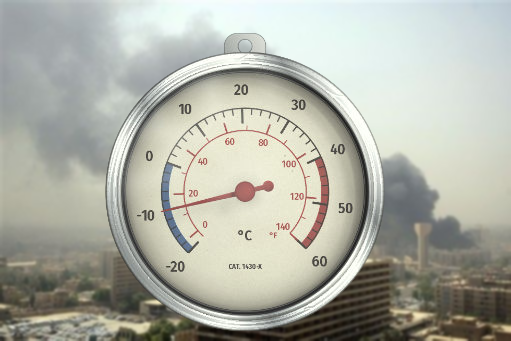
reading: **-10** °C
